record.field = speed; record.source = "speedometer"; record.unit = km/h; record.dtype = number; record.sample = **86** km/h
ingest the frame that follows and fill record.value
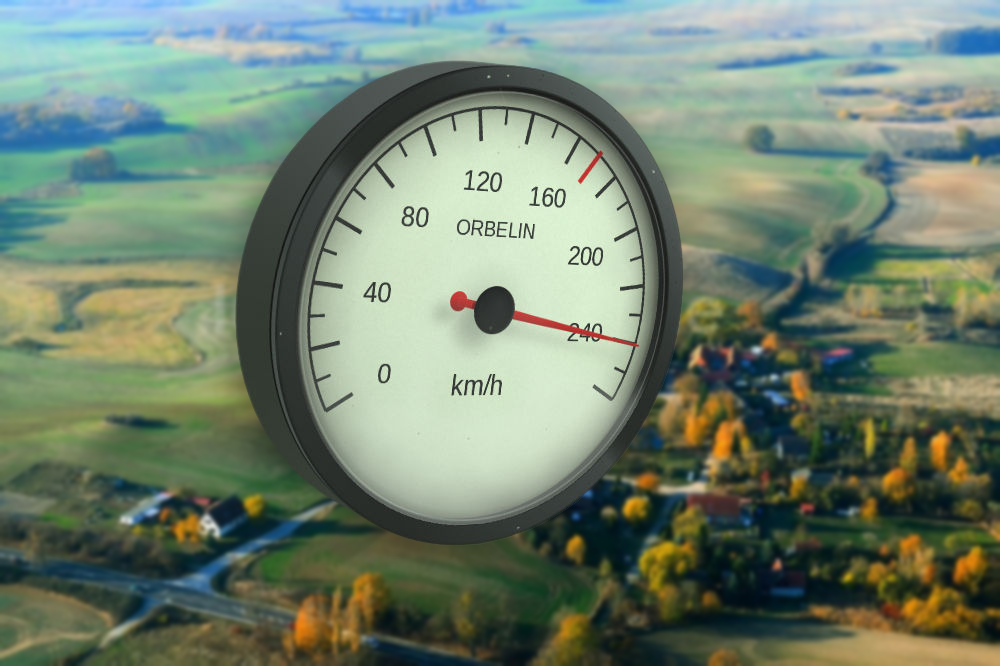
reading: **240** km/h
